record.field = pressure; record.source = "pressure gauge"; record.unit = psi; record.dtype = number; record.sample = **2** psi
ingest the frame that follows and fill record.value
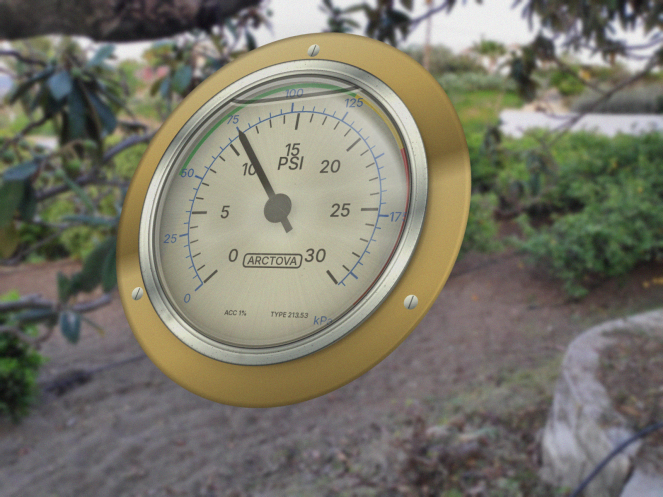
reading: **11** psi
